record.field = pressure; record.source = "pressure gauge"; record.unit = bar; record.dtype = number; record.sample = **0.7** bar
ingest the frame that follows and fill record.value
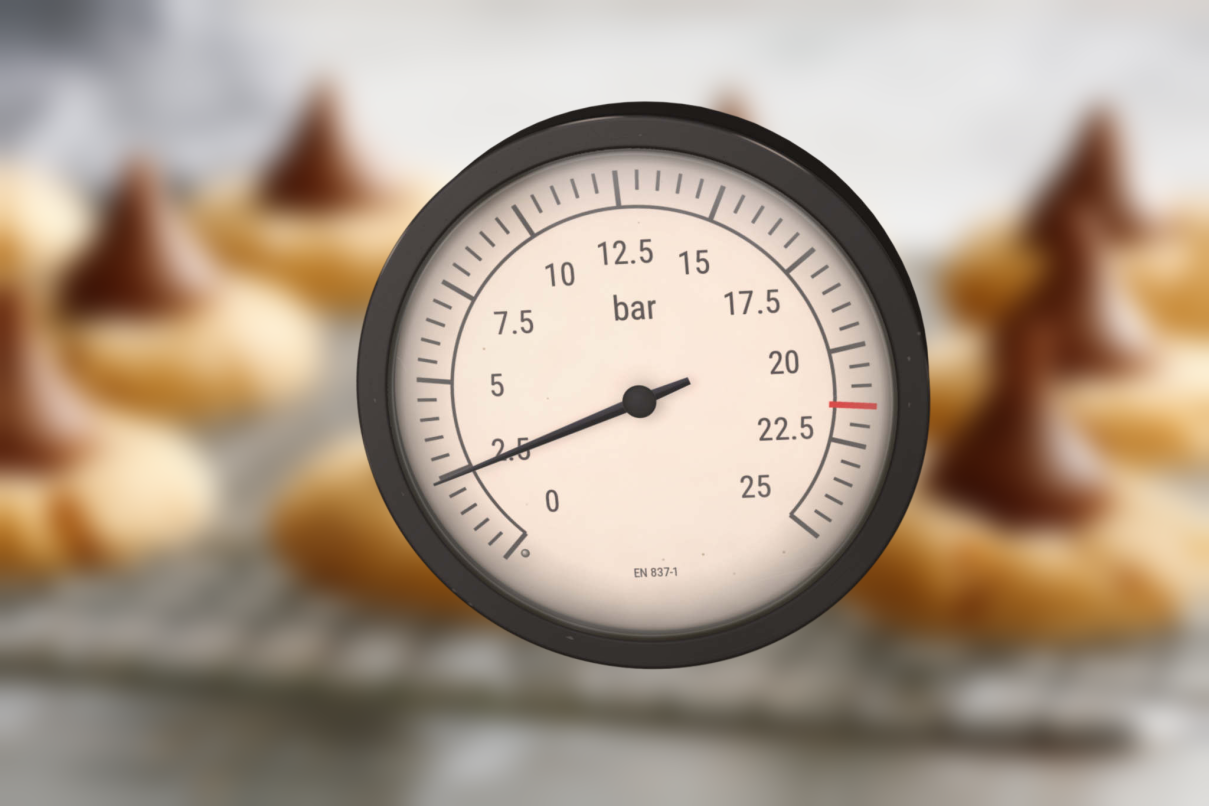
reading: **2.5** bar
